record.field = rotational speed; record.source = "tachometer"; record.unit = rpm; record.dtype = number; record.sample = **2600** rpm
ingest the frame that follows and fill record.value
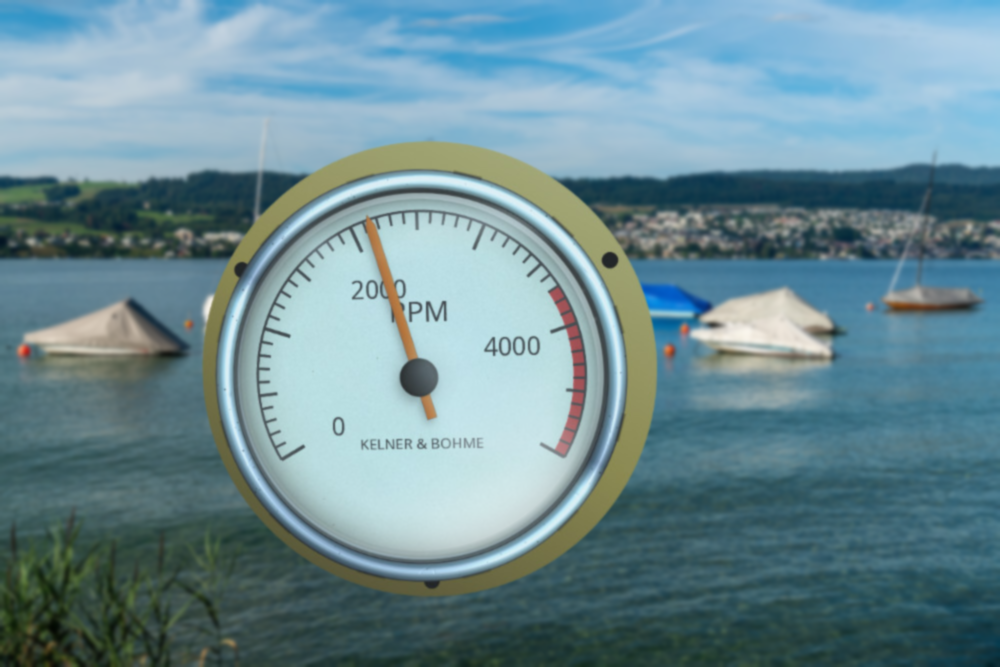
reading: **2150** rpm
